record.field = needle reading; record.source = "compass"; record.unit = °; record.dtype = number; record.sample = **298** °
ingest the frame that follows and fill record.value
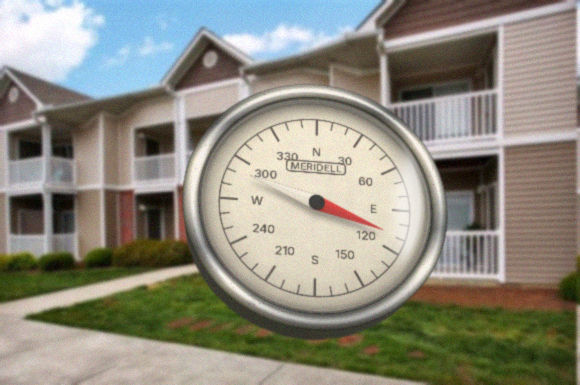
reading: **110** °
